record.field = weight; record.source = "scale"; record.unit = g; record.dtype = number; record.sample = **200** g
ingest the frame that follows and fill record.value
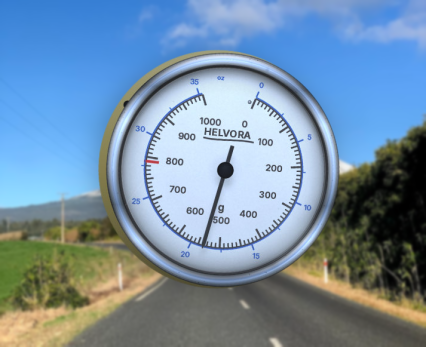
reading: **540** g
